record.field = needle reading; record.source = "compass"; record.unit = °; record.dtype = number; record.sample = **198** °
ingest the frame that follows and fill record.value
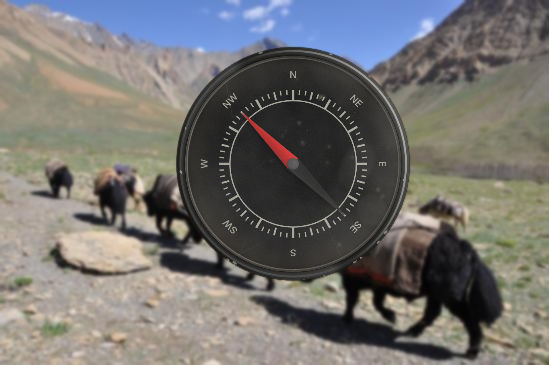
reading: **315** °
